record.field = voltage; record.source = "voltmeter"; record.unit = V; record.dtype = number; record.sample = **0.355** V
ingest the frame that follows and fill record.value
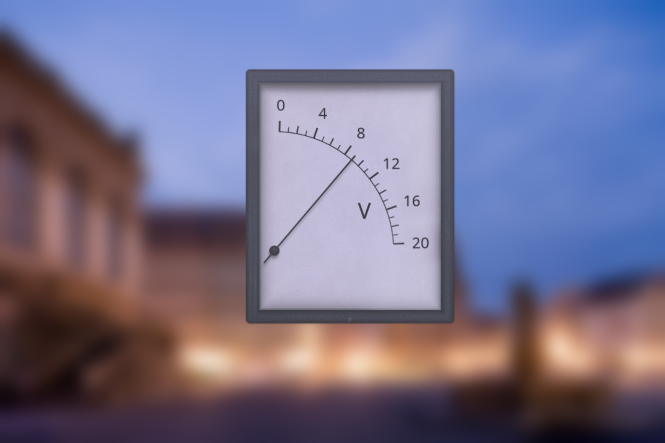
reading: **9** V
